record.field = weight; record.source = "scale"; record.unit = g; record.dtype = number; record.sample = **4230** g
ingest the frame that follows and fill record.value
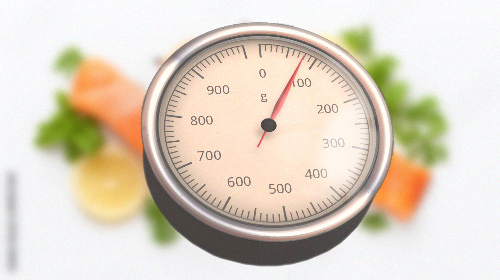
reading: **80** g
